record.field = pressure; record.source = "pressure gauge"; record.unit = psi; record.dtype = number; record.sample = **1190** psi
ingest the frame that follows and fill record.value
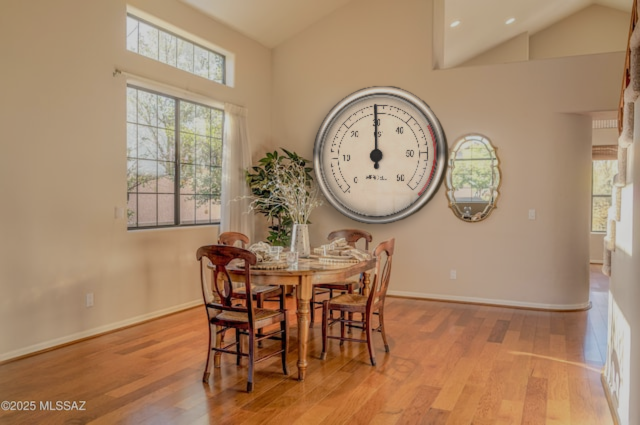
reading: **30** psi
